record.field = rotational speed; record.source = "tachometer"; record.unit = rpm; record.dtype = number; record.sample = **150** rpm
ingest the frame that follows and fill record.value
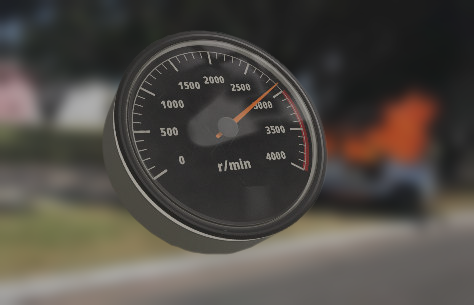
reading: **2900** rpm
